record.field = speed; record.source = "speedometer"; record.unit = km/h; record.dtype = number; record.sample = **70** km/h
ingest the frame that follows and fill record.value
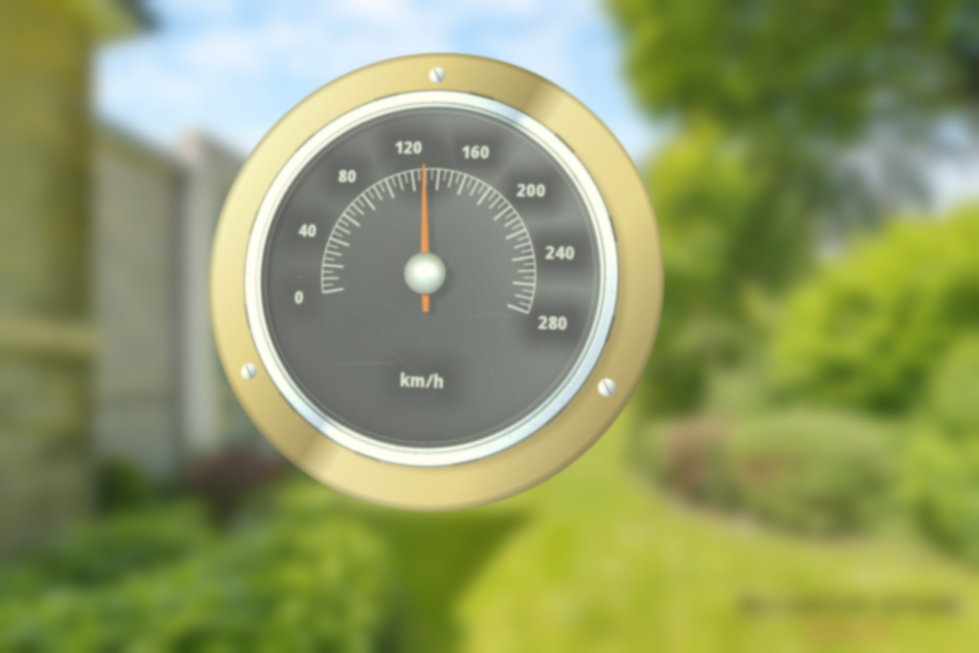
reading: **130** km/h
